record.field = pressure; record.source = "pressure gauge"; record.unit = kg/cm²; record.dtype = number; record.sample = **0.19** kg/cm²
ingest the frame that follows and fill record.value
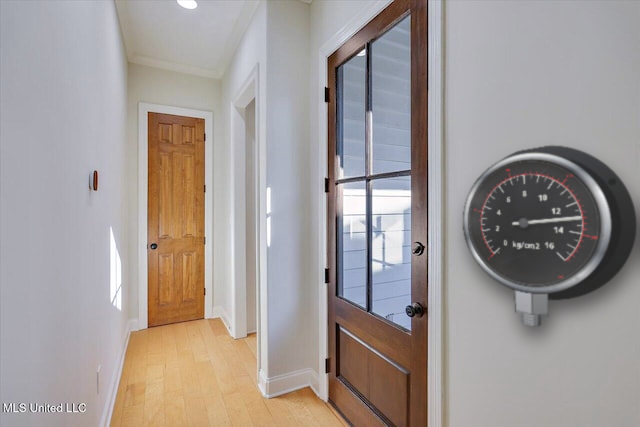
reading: **13** kg/cm²
